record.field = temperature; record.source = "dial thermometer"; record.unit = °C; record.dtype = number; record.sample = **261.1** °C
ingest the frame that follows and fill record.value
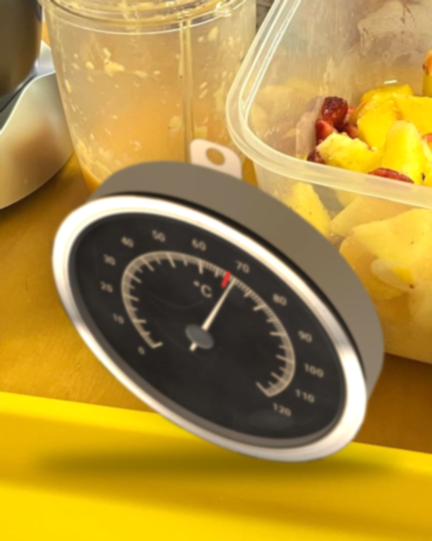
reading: **70** °C
